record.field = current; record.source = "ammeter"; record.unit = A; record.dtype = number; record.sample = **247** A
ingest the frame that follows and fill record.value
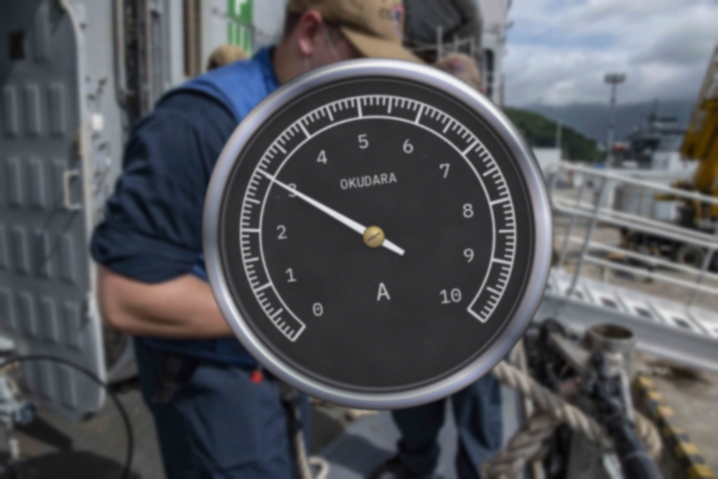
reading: **3** A
